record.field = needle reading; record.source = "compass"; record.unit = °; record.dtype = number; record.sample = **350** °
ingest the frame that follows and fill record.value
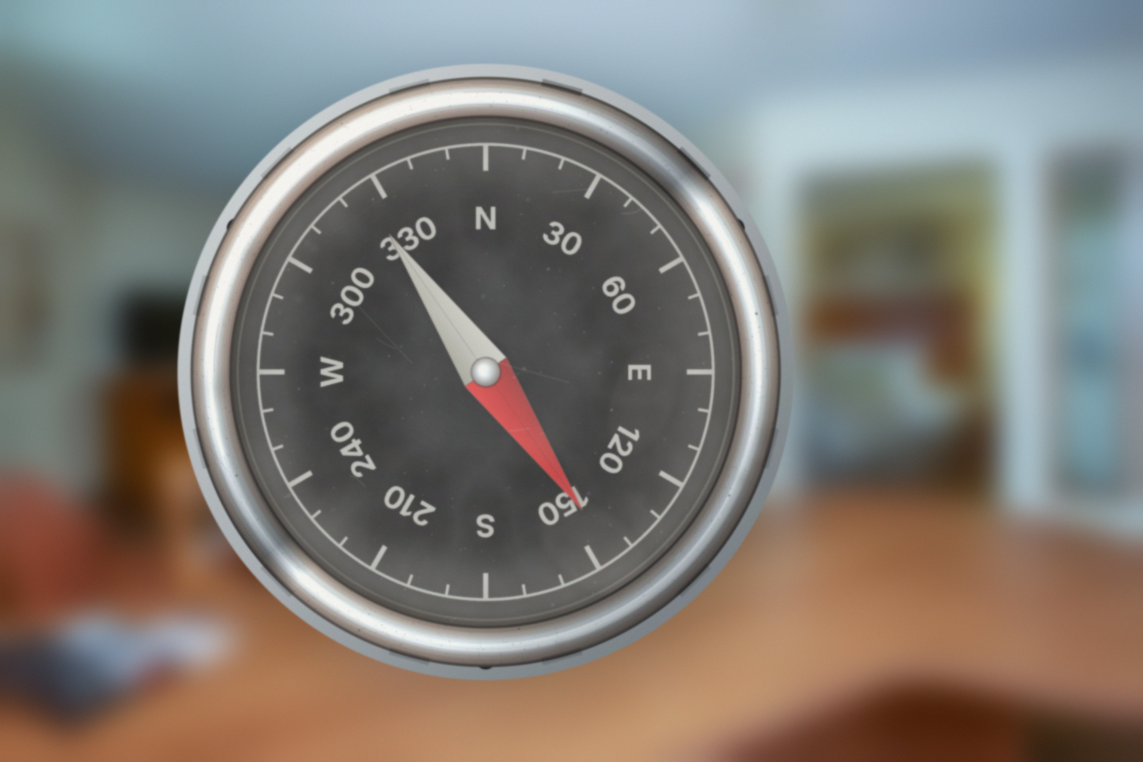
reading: **145** °
